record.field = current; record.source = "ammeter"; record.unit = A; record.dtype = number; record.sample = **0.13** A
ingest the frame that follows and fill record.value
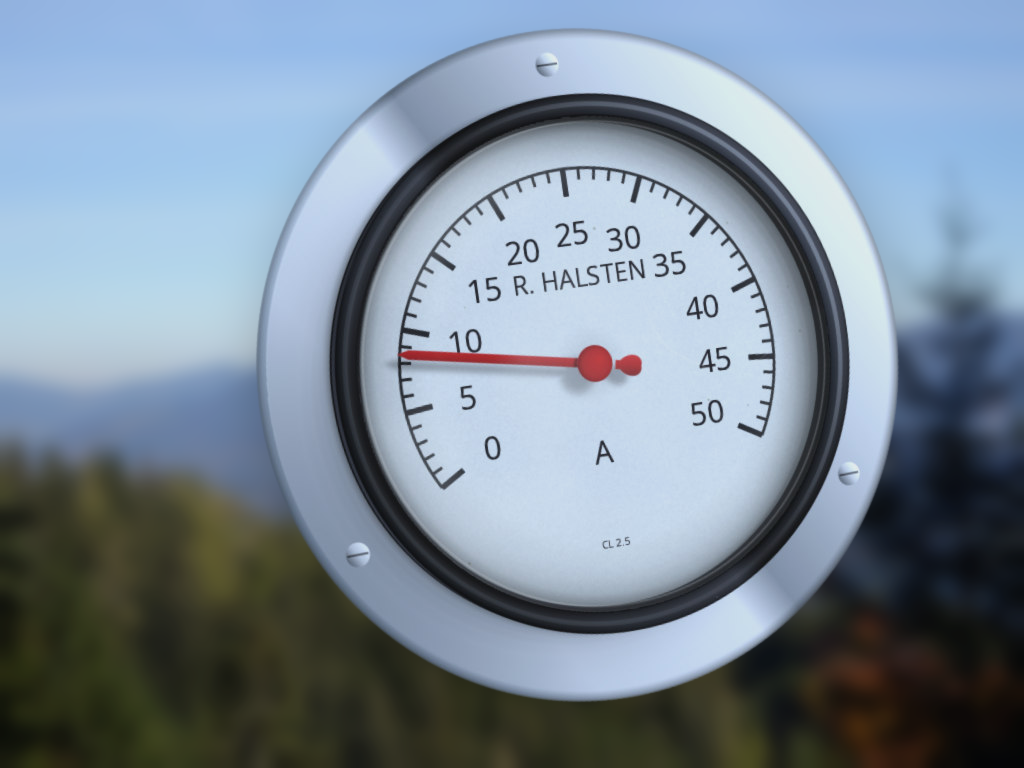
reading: **8.5** A
